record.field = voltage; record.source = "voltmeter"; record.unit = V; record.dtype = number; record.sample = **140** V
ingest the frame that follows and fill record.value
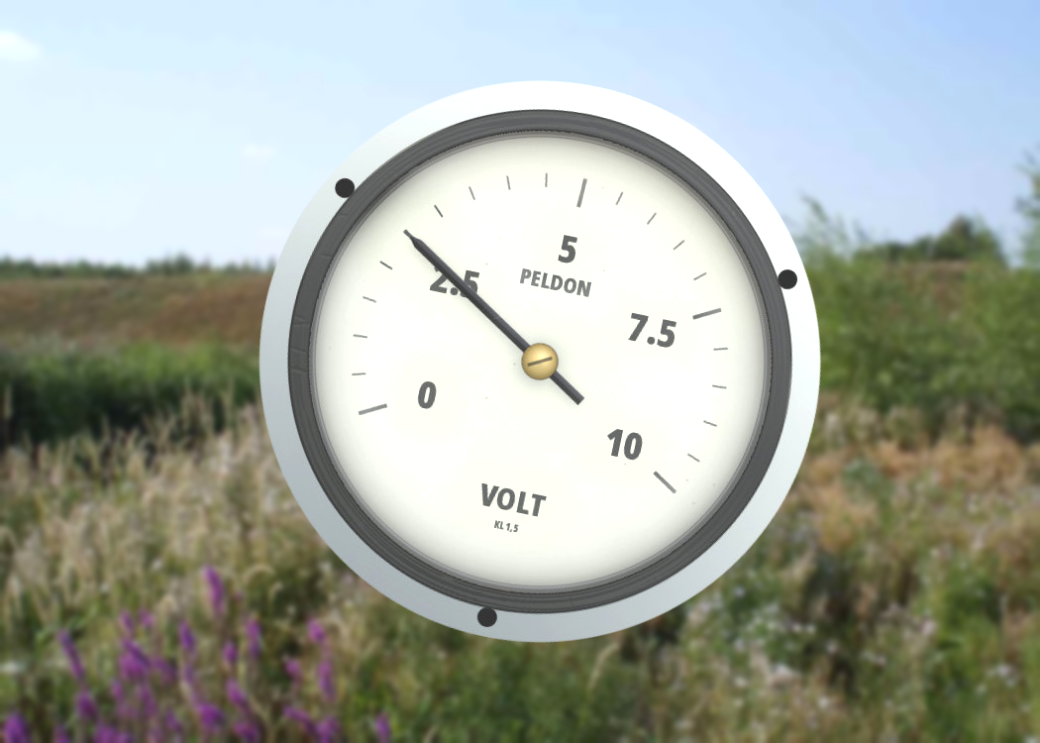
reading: **2.5** V
